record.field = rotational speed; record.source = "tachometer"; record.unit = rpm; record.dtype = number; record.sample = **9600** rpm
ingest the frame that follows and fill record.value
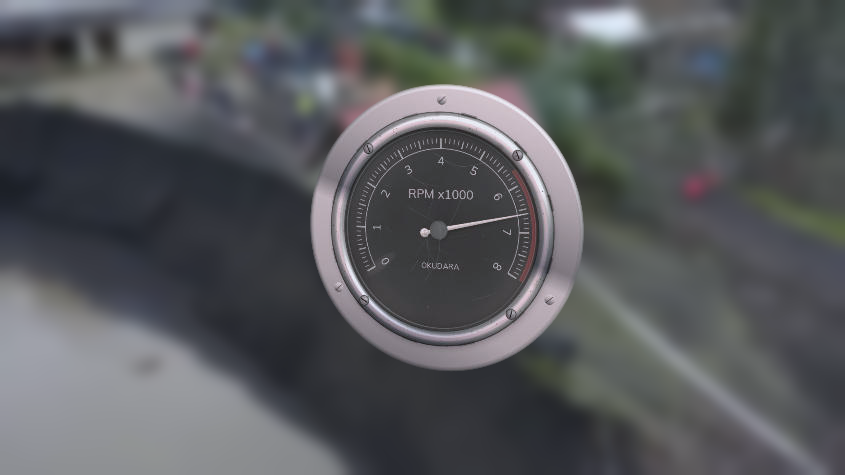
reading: **6600** rpm
